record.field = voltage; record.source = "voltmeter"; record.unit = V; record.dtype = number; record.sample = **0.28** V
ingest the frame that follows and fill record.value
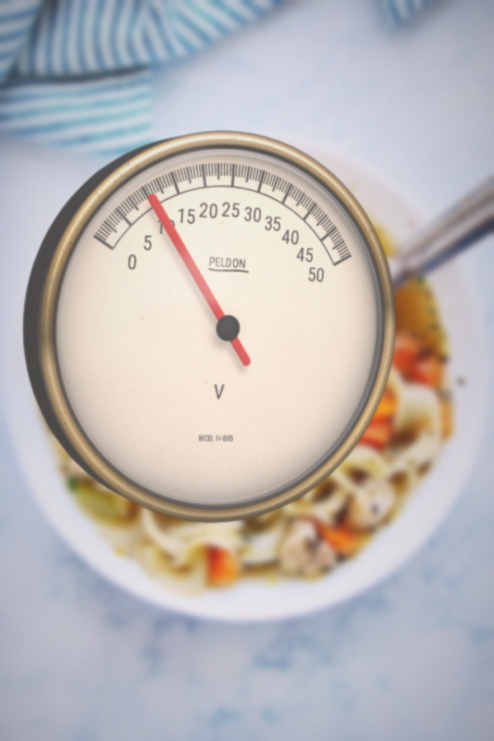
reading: **10** V
